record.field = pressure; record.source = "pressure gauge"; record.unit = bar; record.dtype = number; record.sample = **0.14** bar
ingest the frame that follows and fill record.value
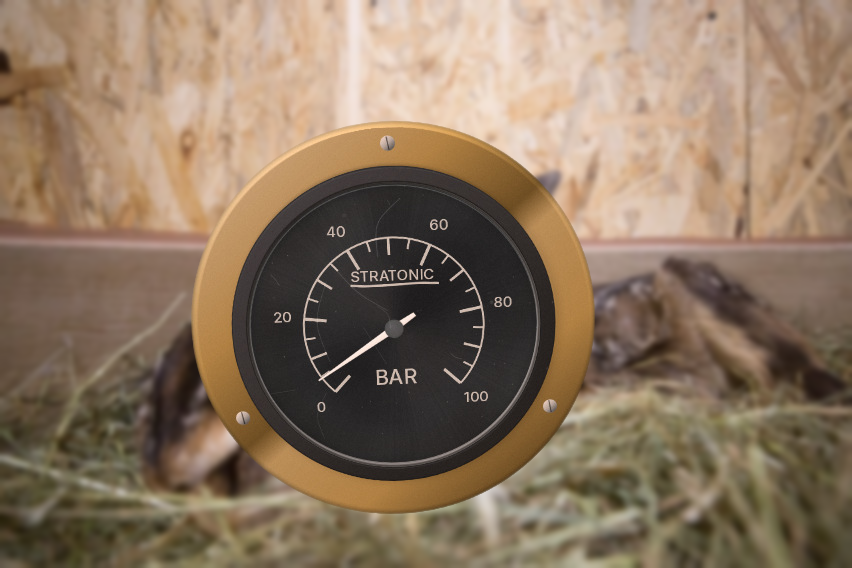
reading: **5** bar
